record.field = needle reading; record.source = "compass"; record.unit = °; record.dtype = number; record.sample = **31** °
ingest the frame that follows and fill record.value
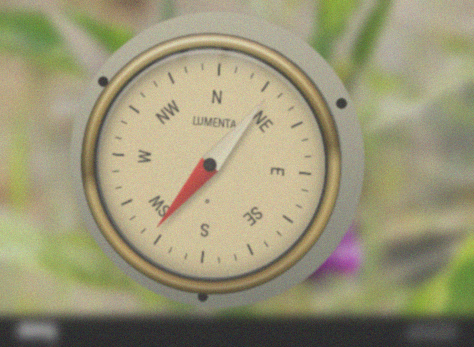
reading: **215** °
